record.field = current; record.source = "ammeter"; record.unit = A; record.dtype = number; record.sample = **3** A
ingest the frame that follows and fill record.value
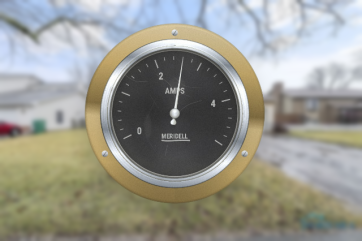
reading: **2.6** A
